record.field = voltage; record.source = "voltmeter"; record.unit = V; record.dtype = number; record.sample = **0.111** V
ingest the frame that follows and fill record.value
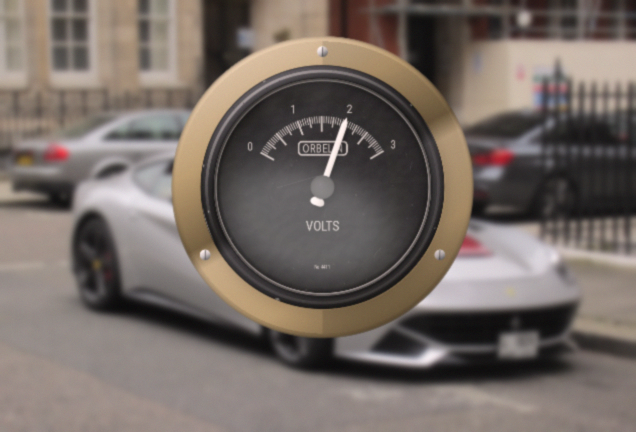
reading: **2** V
